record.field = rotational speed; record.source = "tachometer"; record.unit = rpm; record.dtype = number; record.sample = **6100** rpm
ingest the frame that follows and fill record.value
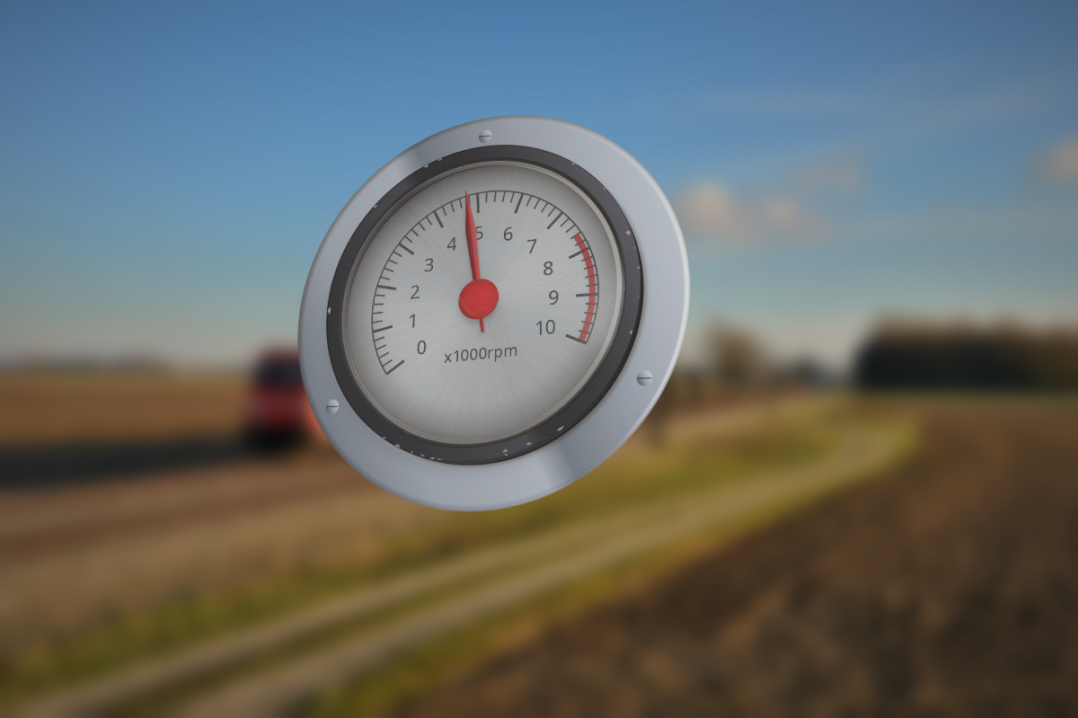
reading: **4800** rpm
